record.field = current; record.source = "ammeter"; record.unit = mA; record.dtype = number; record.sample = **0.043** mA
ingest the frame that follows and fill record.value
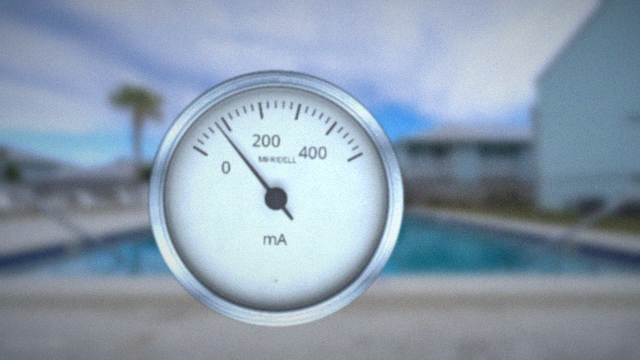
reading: **80** mA
